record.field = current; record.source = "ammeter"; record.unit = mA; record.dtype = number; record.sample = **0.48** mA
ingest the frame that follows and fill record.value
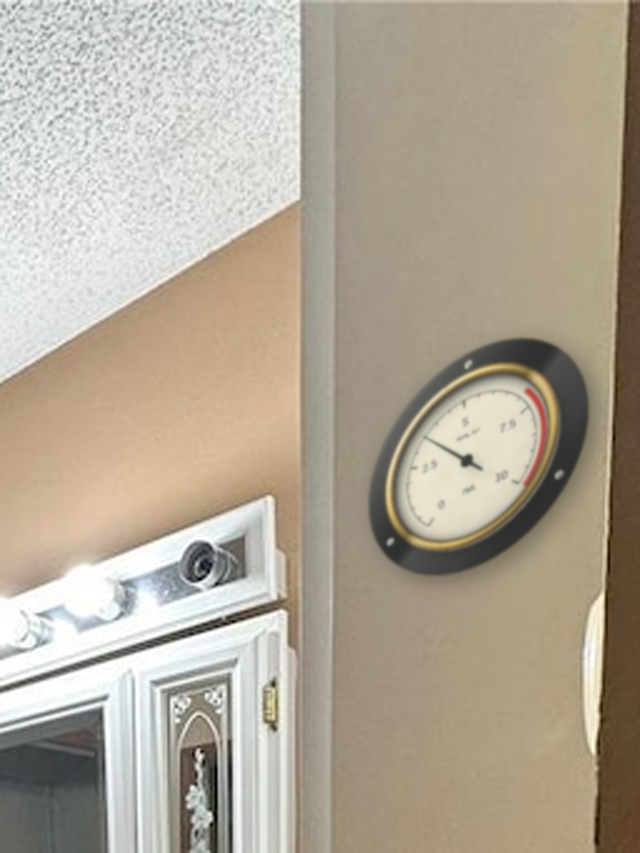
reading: **3.5** mA
